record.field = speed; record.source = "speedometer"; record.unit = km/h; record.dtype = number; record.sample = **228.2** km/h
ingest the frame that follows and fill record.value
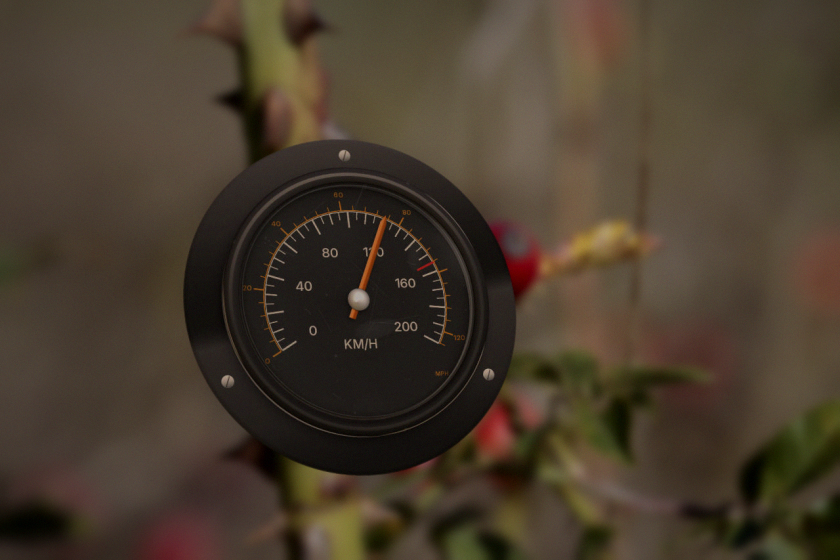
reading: **120** km/h
